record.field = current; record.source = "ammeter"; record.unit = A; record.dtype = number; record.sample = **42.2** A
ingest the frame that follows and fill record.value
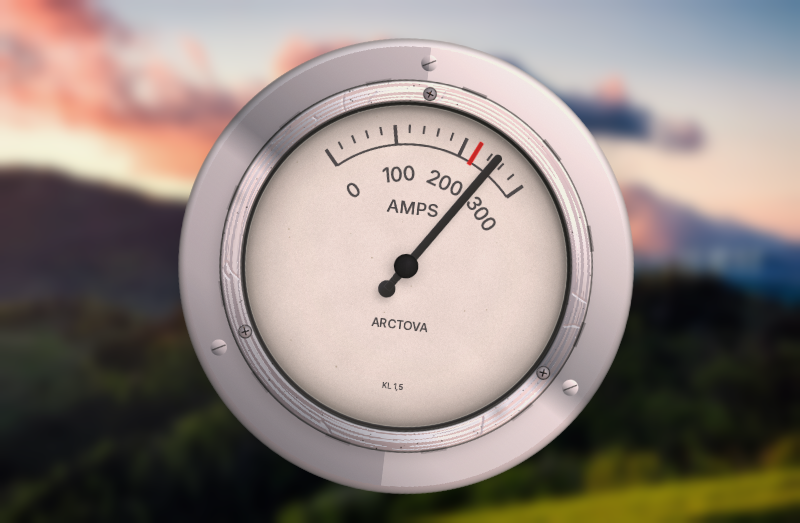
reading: **250** A
